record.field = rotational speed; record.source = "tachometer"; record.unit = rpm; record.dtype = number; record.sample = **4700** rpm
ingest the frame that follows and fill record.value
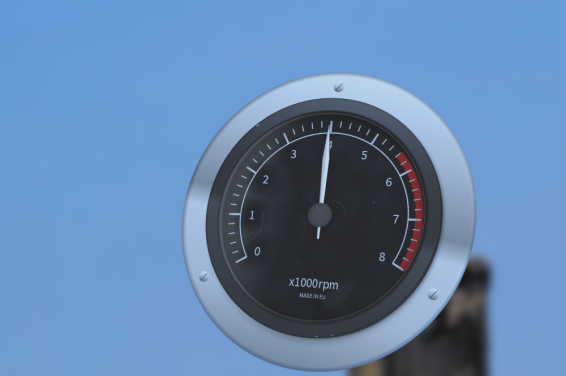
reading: **4000** rpm
